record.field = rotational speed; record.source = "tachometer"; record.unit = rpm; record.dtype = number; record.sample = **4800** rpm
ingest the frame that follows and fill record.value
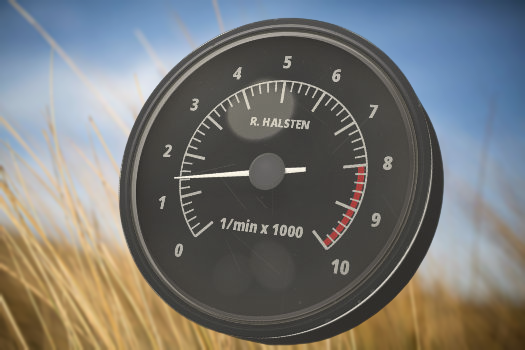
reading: **1400** rpm
